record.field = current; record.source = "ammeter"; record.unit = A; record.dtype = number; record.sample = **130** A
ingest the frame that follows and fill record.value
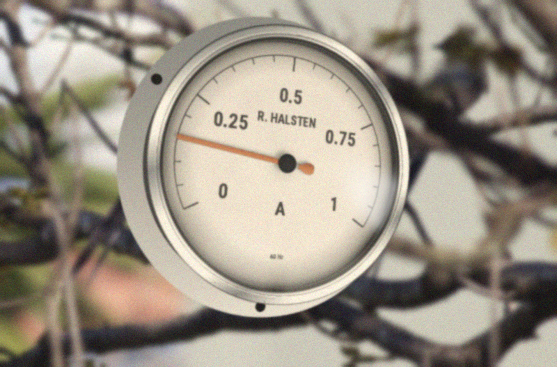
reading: **0.15** A
